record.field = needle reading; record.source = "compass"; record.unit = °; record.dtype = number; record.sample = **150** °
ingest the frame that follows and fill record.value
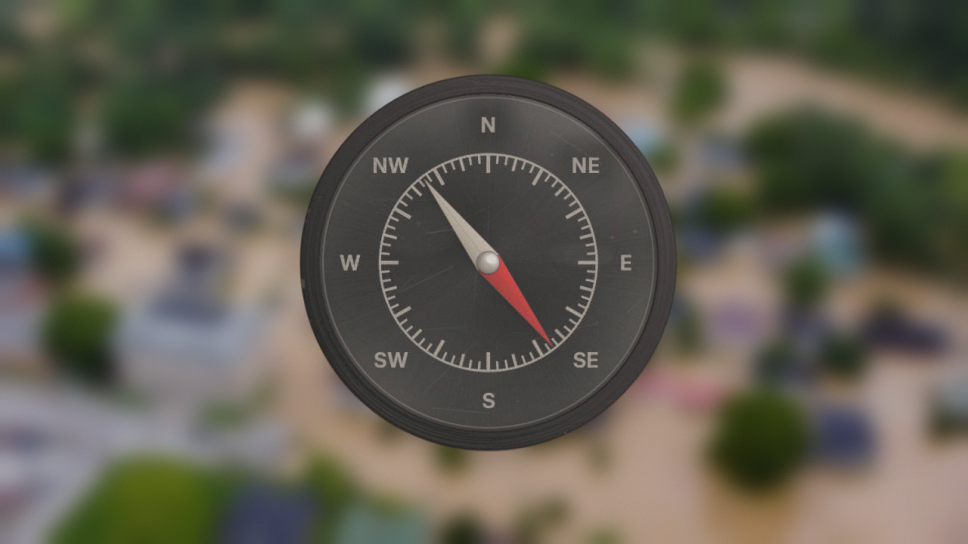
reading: **142.5** °
